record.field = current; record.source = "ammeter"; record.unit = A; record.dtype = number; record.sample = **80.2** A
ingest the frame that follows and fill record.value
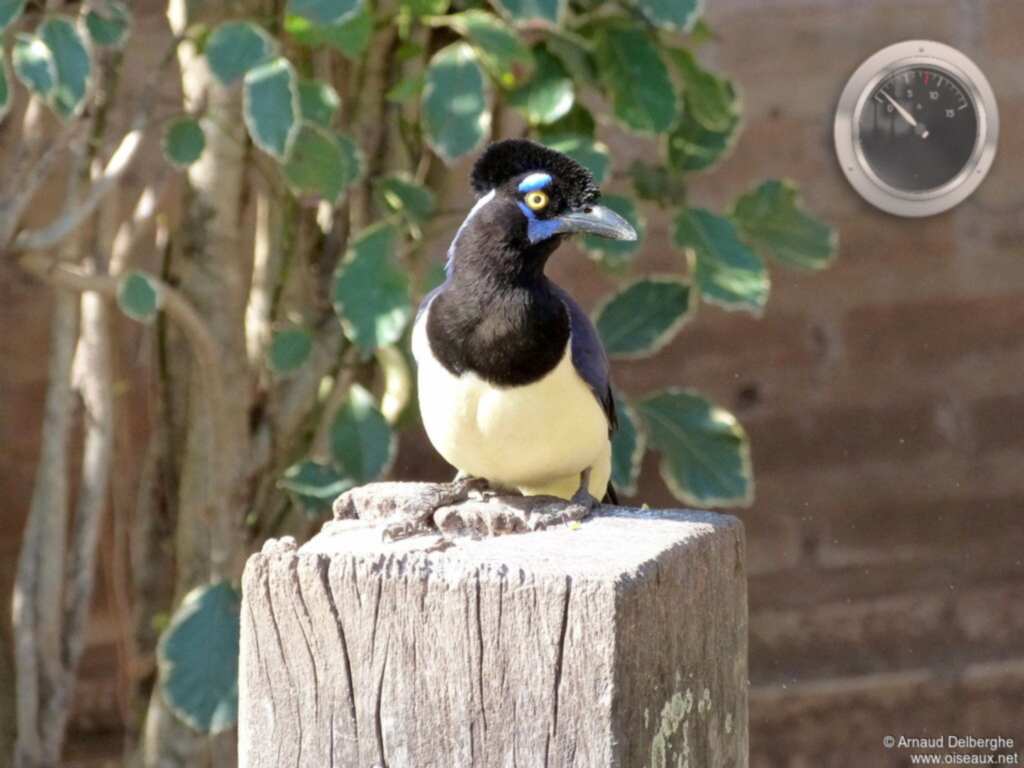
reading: **1** A
